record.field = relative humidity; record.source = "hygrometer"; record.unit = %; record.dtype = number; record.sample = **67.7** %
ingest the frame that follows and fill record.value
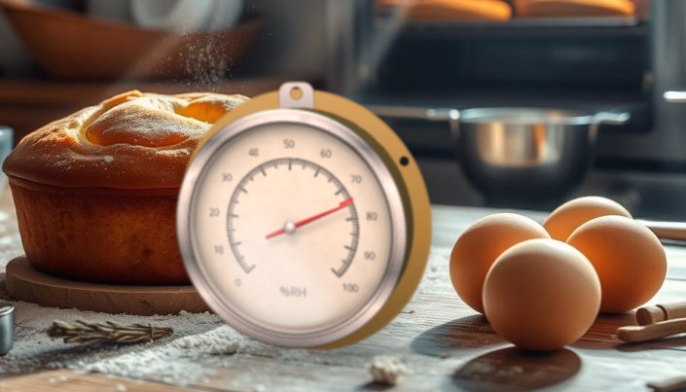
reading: **75** %
